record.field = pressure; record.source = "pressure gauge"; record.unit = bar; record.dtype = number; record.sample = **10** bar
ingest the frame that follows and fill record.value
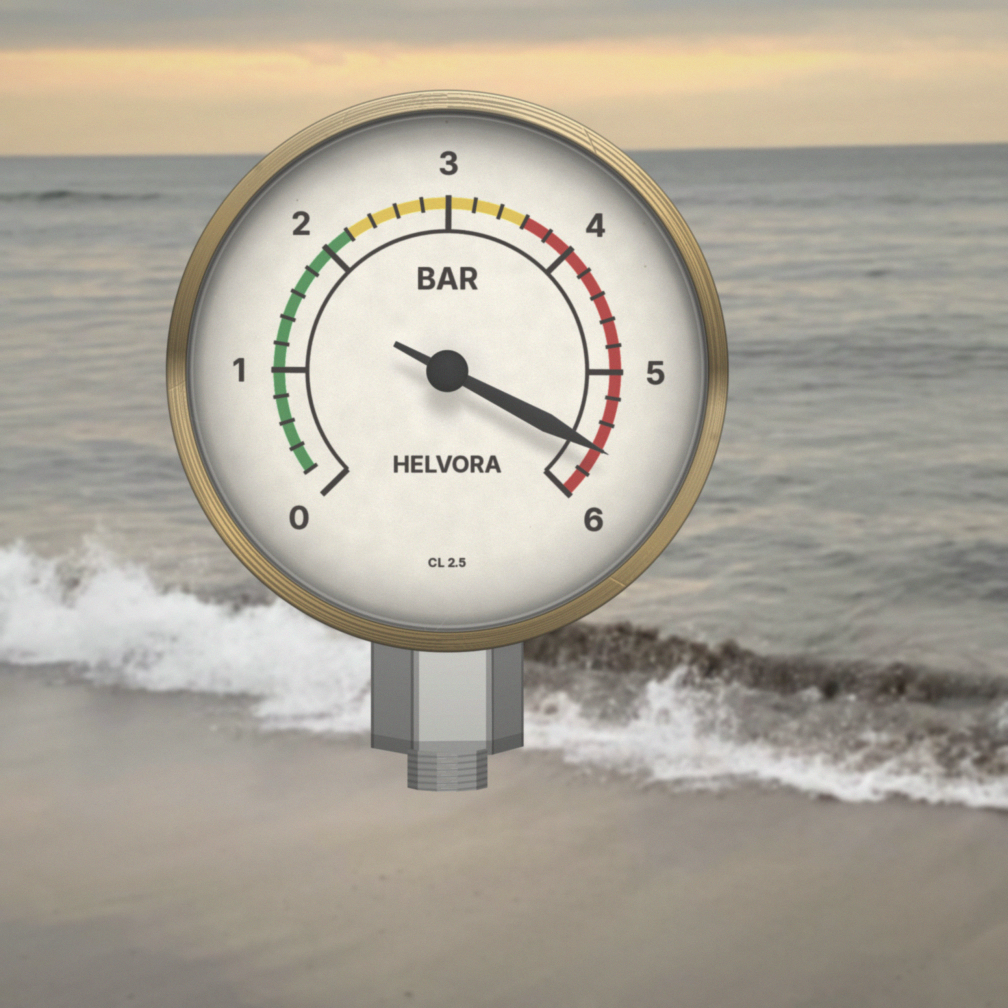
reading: **5.6** bar
